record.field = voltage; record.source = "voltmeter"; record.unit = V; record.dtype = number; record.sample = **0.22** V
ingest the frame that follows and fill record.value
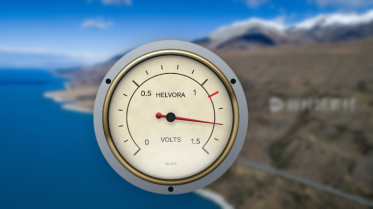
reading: **1.3** V
